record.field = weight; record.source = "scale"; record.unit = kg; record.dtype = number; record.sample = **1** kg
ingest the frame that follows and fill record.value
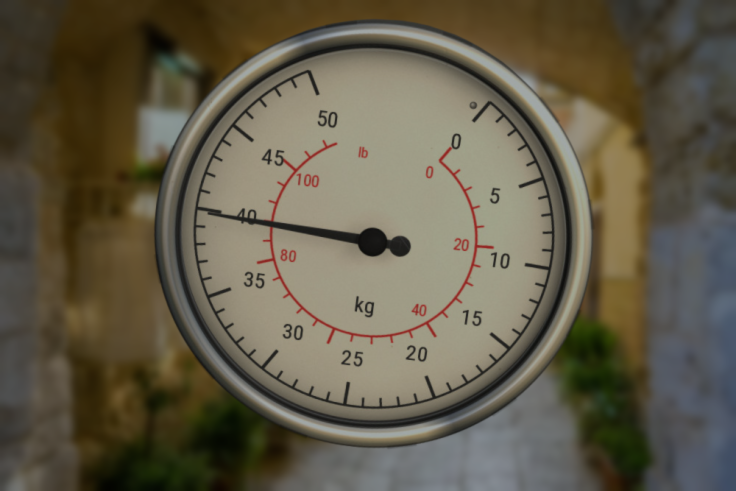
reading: **40** kg
